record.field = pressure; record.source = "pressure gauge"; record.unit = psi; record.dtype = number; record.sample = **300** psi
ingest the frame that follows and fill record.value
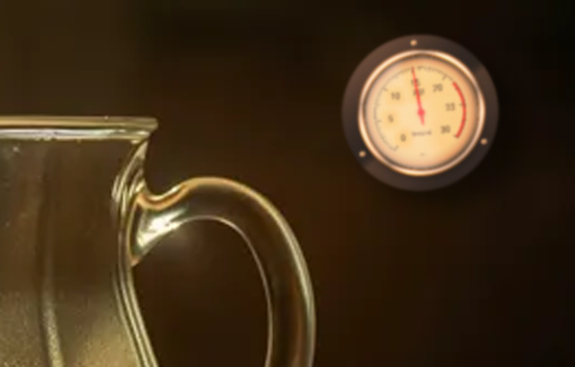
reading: **15** psi
